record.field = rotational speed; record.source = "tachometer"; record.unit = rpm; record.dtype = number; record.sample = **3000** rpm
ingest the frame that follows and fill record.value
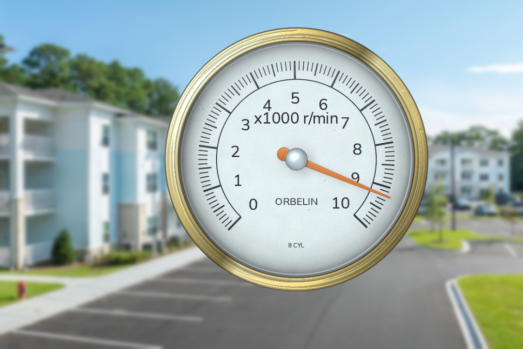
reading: **9200** rpm
